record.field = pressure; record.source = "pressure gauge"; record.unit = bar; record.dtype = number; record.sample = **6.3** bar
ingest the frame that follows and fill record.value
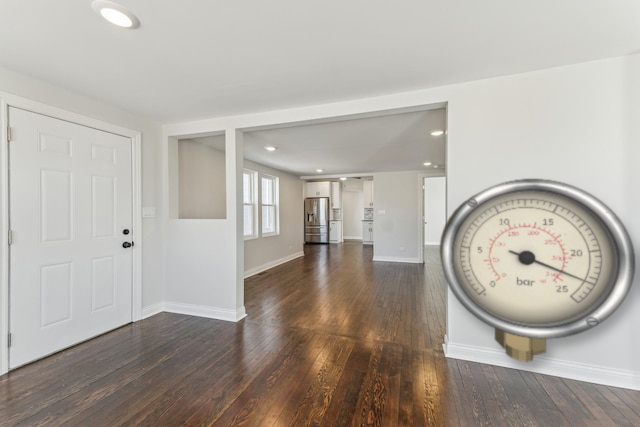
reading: **23** bar
